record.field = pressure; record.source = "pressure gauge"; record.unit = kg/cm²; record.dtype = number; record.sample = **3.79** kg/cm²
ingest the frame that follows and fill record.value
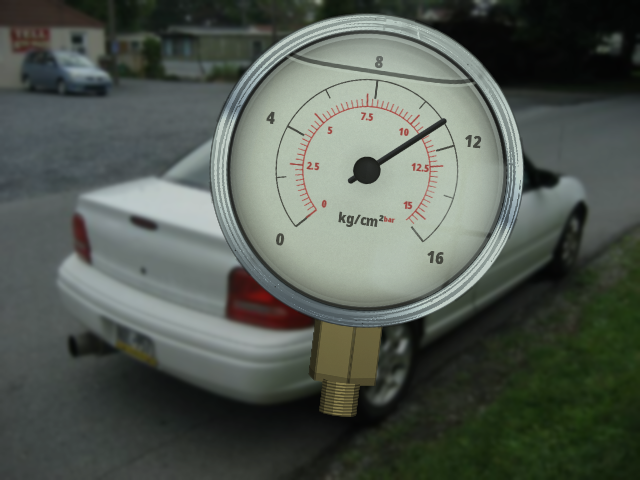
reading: **11** kg/cm²
